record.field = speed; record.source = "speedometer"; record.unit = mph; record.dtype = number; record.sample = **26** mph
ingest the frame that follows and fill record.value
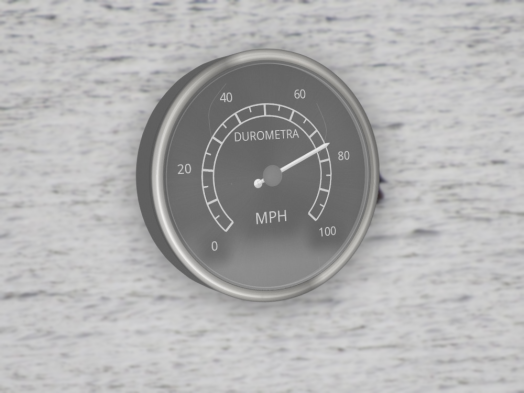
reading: **75** mph
